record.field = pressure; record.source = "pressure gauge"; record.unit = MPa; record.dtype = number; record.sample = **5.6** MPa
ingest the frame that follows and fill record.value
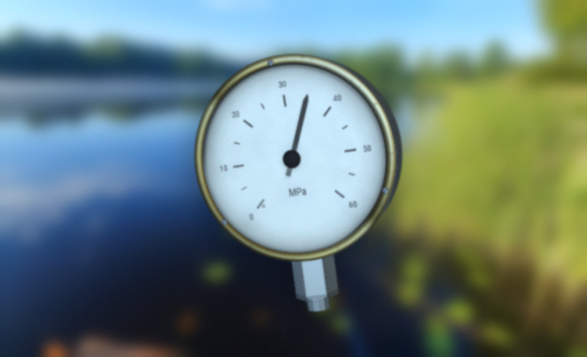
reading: **35** MPa
